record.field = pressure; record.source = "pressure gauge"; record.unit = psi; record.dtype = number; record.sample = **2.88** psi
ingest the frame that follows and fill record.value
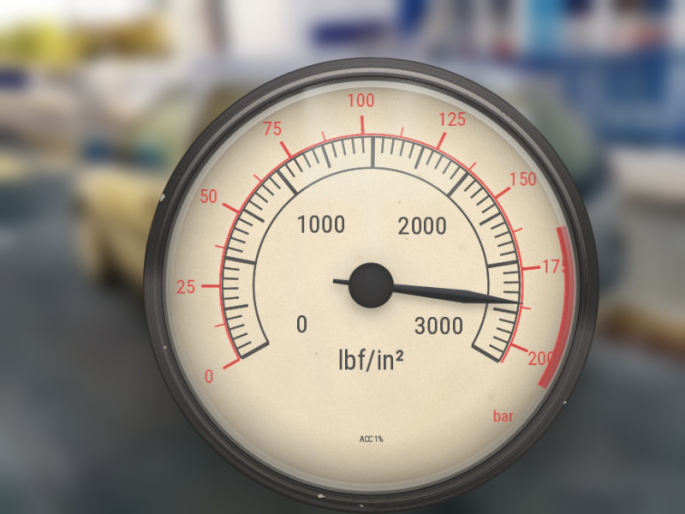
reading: **2700** psi
